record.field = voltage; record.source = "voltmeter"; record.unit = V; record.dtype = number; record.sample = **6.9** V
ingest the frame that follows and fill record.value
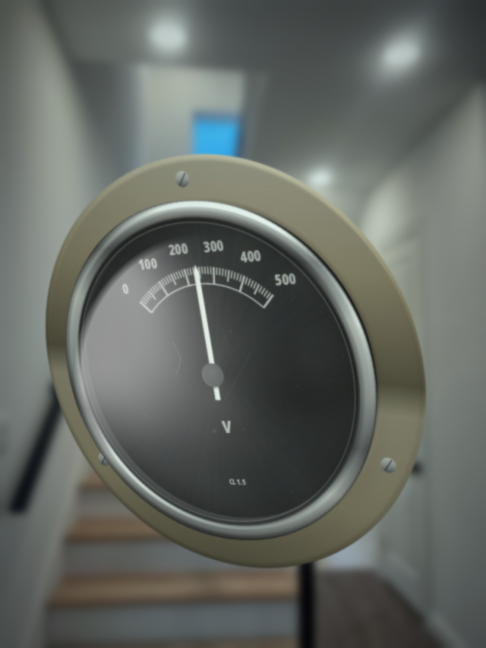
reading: **250** V
